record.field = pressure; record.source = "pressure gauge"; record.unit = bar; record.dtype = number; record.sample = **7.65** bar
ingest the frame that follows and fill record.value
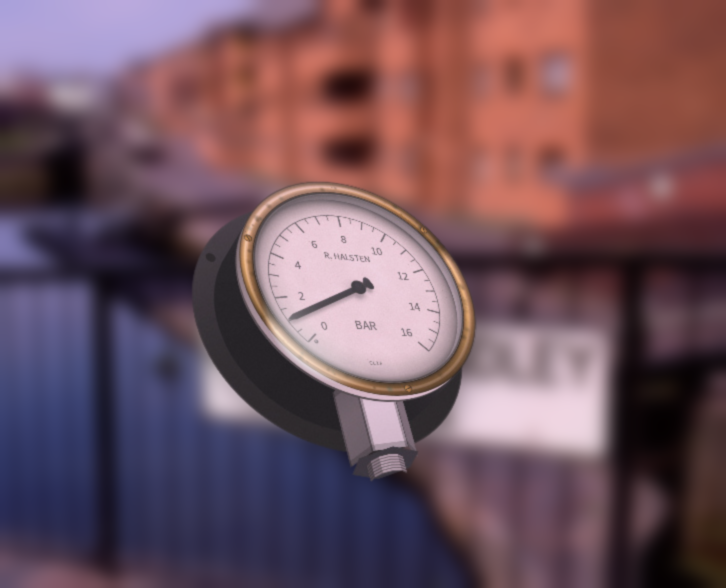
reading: **1** bar
